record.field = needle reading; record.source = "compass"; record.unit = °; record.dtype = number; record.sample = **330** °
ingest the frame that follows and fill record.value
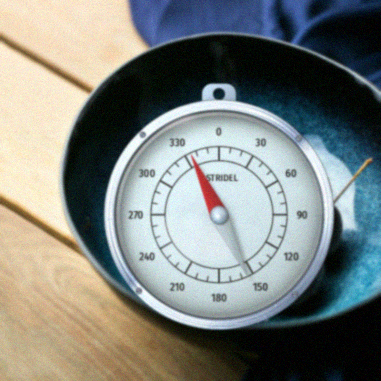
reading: **335** °
